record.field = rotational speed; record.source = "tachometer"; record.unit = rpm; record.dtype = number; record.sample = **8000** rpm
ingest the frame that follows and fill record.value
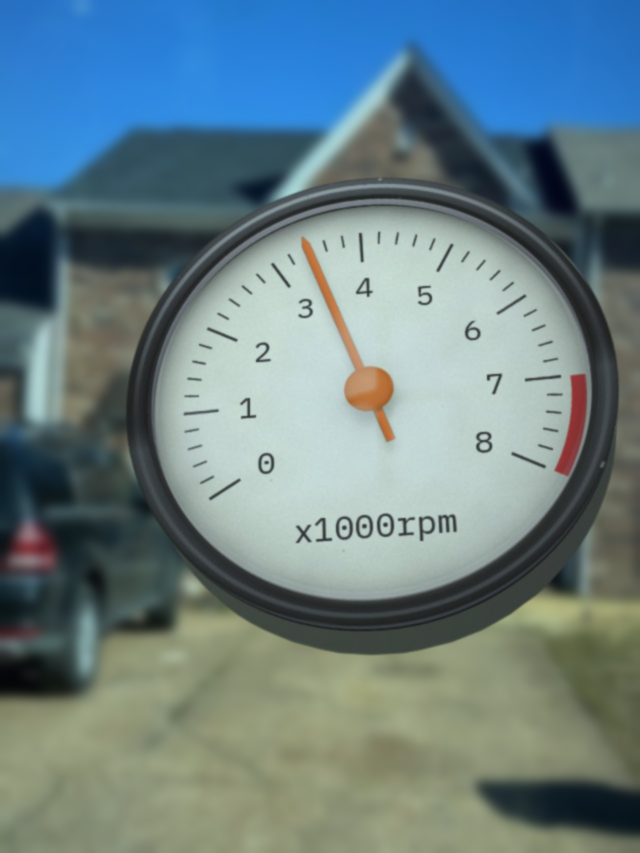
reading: **3400** rpm
